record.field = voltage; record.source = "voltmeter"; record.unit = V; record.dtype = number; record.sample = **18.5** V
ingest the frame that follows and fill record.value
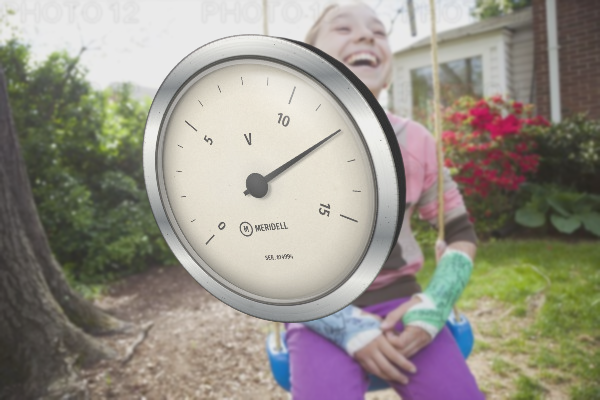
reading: **12** V
